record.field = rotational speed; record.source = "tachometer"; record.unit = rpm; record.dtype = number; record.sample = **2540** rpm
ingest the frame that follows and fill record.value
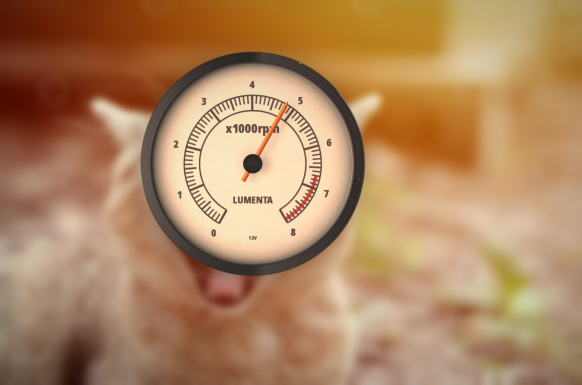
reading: **4800** rpm
